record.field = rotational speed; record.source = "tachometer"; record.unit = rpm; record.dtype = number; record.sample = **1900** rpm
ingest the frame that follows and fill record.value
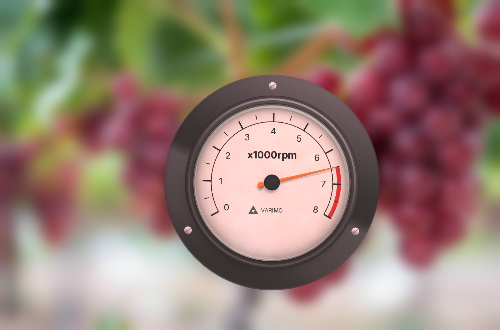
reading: **6500** rpm
